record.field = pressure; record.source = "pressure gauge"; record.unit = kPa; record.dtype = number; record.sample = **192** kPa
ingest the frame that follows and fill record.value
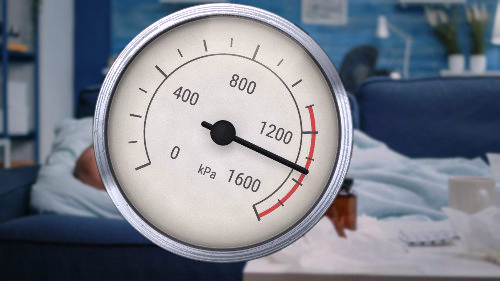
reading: **1350** kPa
